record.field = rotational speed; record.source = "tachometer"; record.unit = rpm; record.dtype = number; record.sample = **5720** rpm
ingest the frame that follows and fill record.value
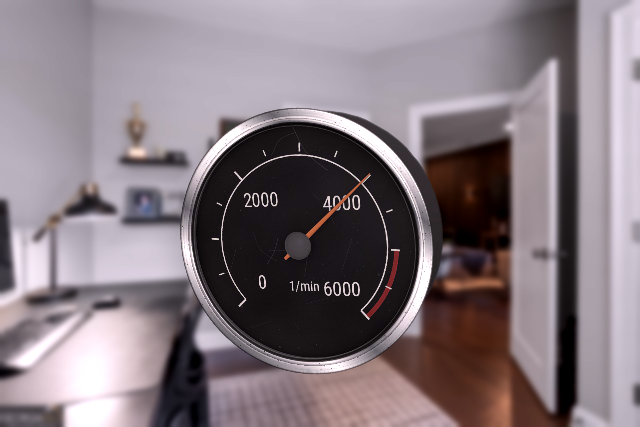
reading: **4000** rpm
